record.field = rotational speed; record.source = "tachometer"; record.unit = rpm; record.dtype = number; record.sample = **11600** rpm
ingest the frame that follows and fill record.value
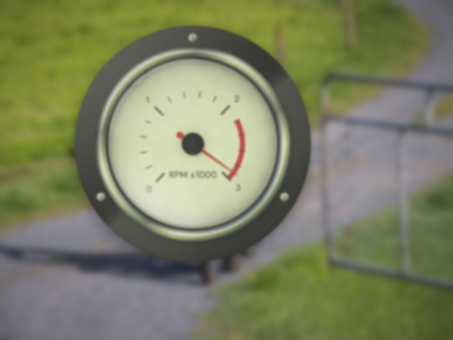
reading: **2900** rpm
